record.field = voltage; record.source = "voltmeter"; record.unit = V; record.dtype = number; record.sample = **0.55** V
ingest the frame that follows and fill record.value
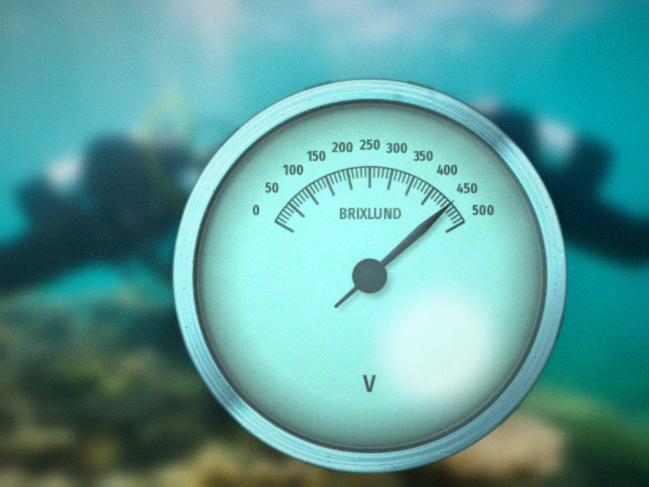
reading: **450** V
